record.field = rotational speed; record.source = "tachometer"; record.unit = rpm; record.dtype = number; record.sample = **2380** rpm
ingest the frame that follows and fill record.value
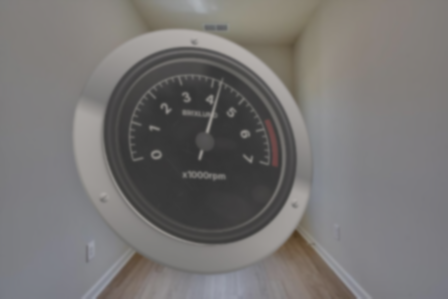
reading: **4200** rpm
